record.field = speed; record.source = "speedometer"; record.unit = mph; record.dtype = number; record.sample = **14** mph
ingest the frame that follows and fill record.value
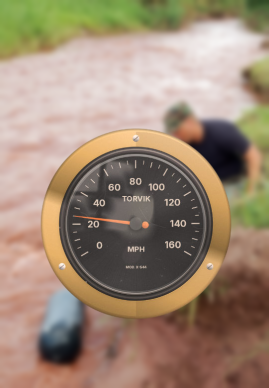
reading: **25** mph
